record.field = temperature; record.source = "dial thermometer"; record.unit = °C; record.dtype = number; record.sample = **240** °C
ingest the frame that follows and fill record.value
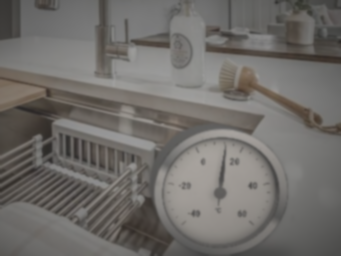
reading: **12** °C
